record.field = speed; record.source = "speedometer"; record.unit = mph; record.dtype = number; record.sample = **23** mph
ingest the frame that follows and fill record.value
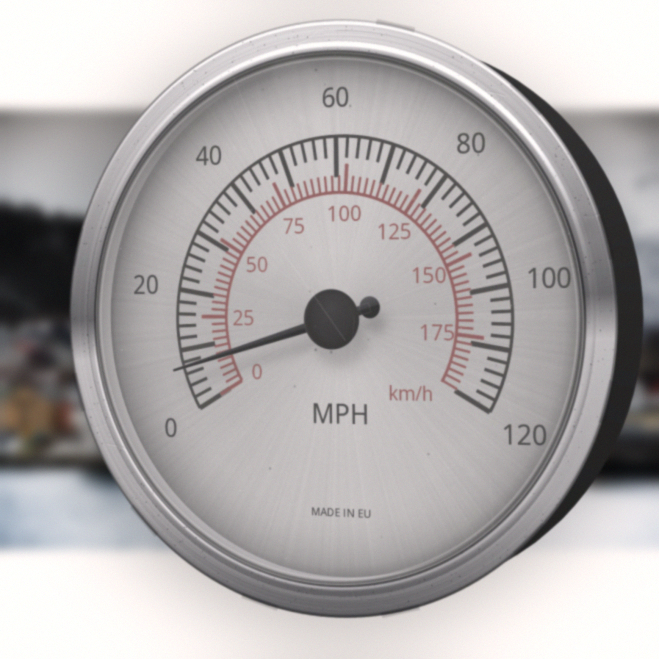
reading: **7** mph
